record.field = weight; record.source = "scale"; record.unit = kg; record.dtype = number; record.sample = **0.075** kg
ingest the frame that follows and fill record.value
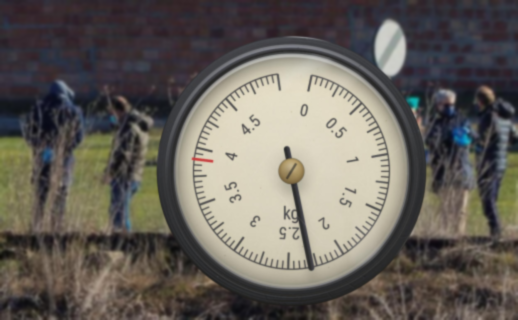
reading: **2.3** kg
